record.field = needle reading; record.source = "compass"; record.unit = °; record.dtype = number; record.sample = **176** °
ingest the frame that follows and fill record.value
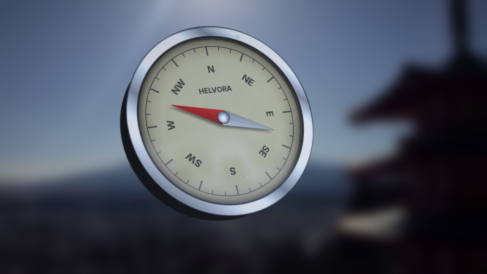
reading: **290** °
